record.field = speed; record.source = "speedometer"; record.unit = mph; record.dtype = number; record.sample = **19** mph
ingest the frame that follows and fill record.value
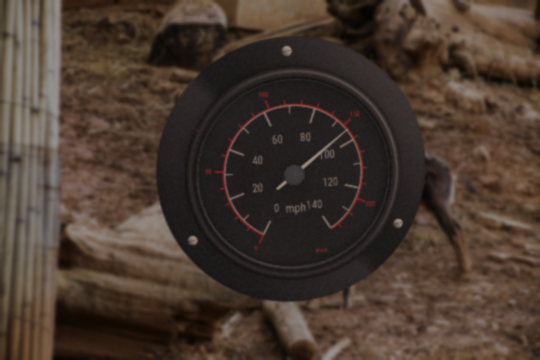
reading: **95** mph
